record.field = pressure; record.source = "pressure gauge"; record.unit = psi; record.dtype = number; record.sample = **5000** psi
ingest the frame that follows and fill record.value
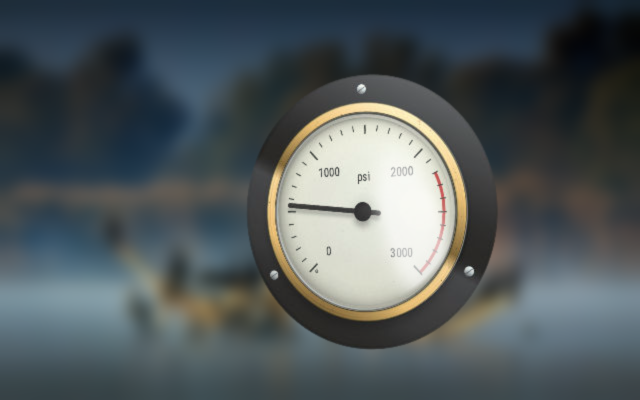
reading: **550** psi
